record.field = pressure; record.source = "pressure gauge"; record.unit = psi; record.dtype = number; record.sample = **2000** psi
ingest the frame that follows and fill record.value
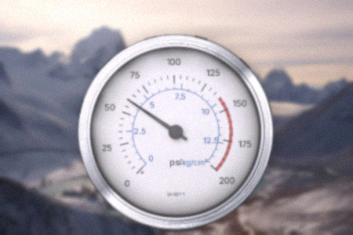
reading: **60** psi
